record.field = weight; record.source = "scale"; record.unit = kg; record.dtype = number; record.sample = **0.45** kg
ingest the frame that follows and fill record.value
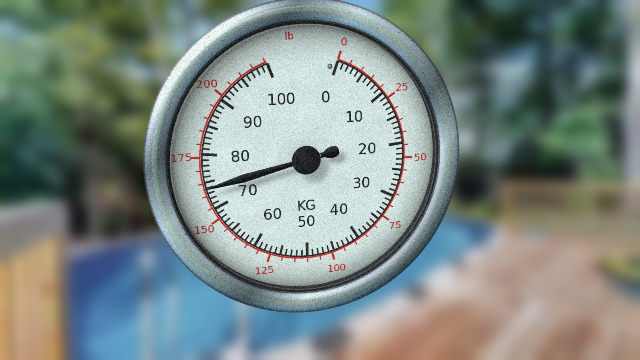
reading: **74** kg
